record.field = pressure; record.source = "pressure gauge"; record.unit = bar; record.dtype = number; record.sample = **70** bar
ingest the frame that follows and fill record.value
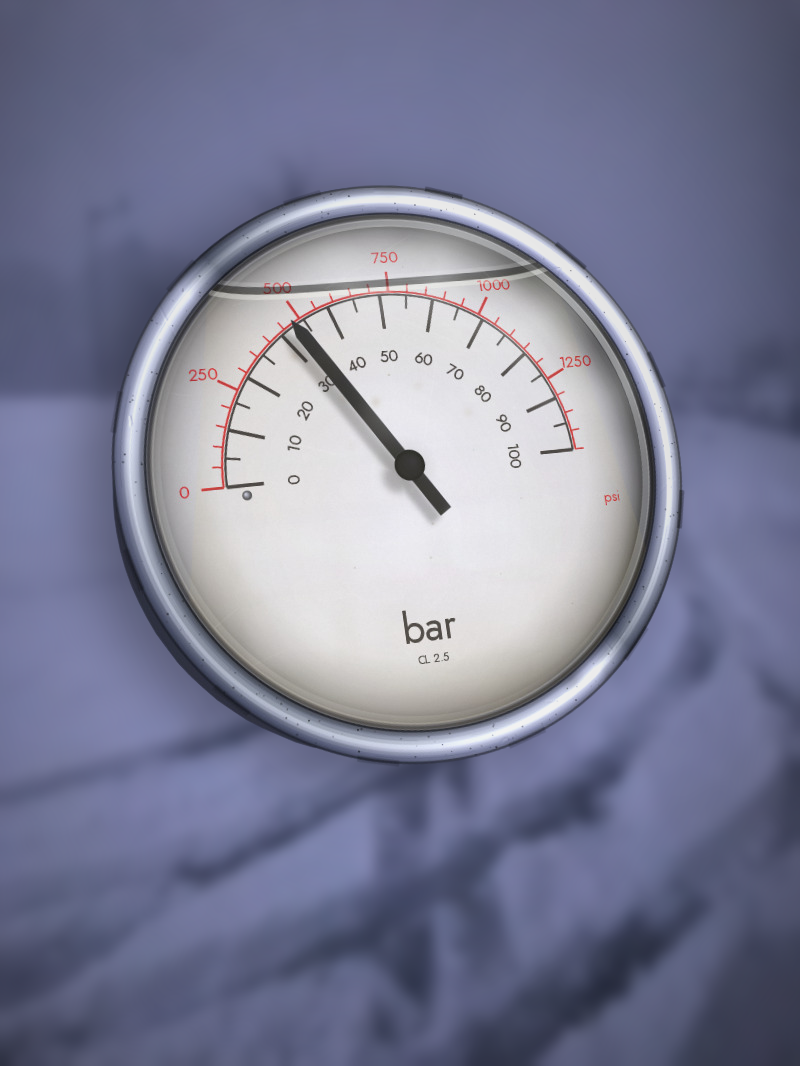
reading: **32.5** bar
